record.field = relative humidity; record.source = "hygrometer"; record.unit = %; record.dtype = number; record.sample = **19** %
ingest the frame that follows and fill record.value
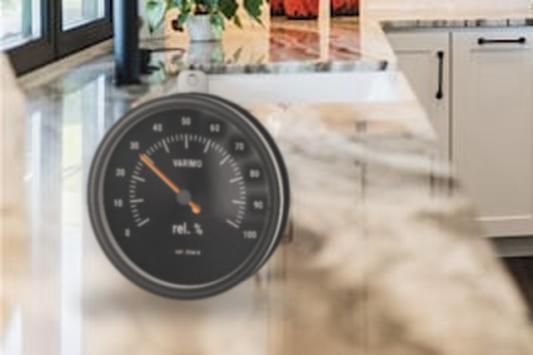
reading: **30** %
